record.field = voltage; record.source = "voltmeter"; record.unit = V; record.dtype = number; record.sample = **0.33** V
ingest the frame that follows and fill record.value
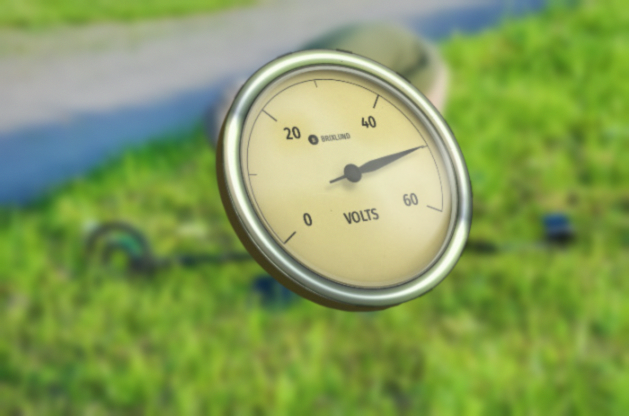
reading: **50** V
